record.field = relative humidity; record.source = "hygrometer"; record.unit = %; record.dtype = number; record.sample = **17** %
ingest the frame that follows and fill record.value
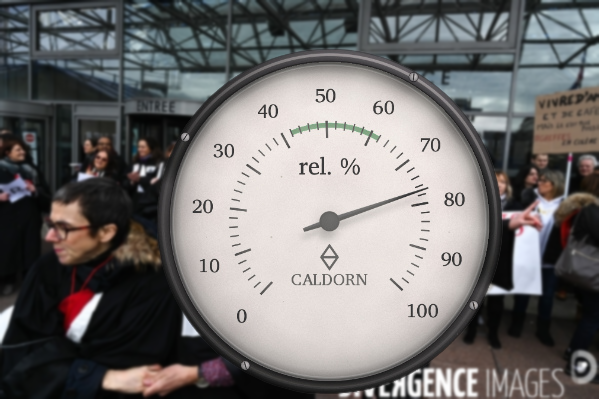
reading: **77** %
